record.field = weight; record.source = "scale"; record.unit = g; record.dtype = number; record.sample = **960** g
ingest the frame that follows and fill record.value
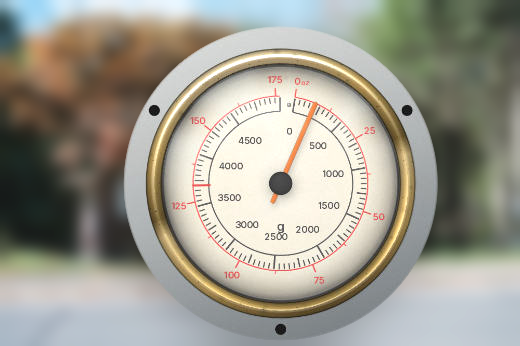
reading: **200** g
